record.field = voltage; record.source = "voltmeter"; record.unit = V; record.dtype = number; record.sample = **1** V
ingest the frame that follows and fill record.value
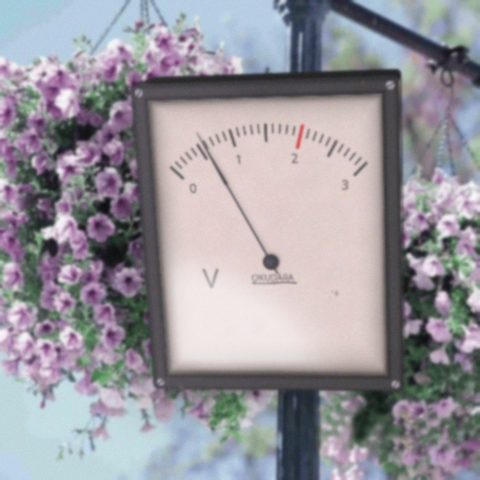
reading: **0.6** V
